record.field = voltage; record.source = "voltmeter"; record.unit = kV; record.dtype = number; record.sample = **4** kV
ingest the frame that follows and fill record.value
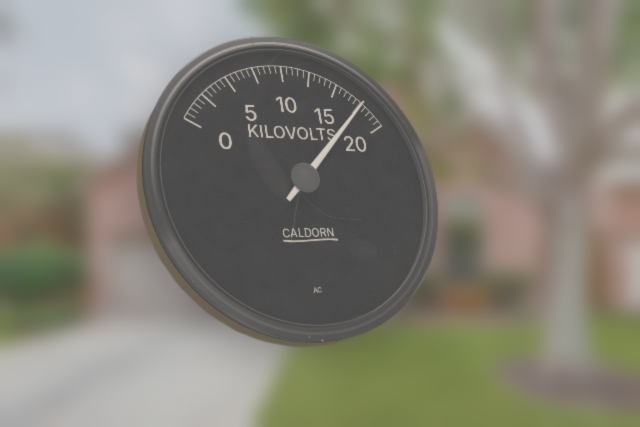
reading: **17.5** kV
